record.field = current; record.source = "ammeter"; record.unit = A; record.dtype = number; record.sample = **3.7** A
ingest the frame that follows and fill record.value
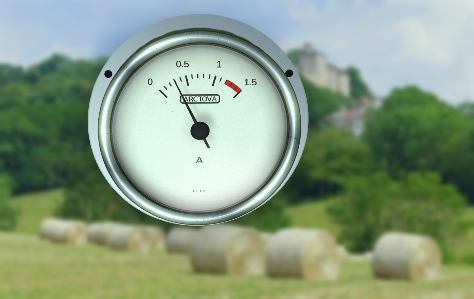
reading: **0.3** A
